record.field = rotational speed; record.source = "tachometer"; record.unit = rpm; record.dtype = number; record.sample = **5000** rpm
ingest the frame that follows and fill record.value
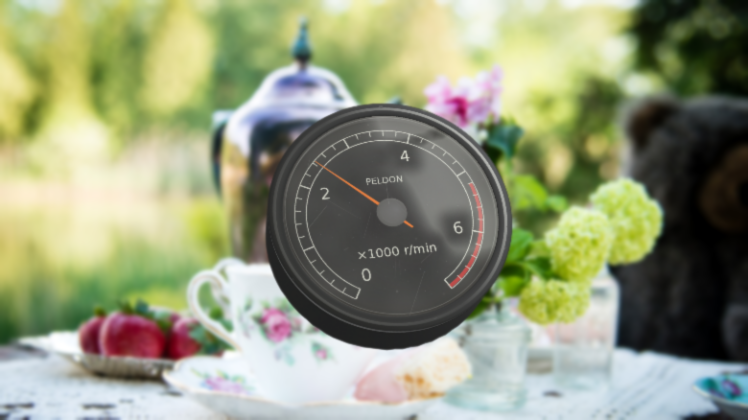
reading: **2400** rpm
